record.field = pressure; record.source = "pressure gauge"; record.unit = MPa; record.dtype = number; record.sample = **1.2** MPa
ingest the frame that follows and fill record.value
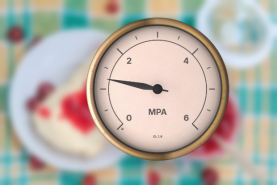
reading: **1.25** MPa
